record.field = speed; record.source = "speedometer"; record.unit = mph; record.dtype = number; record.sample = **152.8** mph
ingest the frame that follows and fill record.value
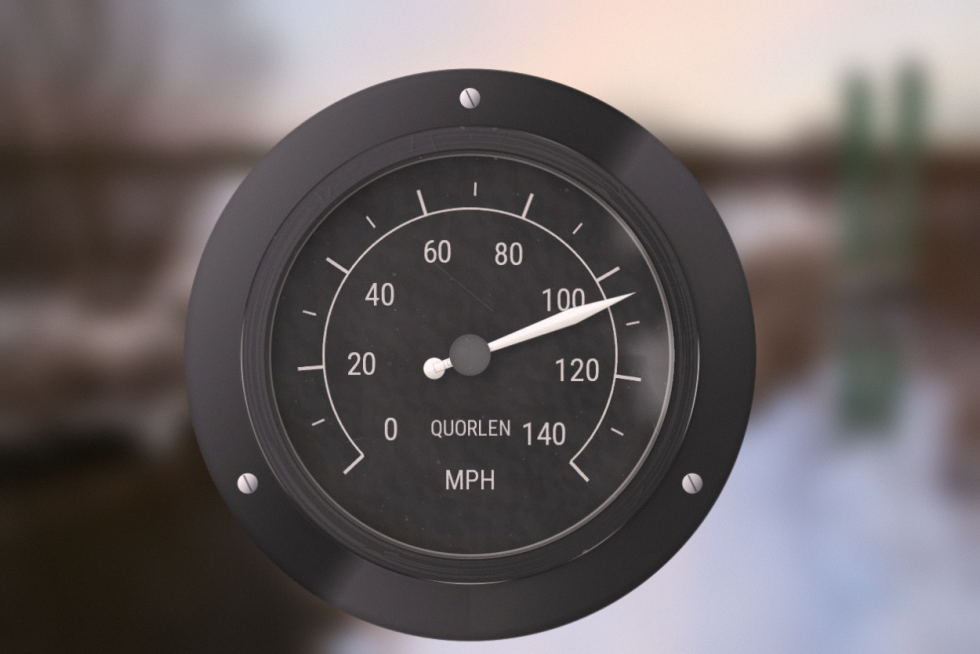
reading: **105** mph
